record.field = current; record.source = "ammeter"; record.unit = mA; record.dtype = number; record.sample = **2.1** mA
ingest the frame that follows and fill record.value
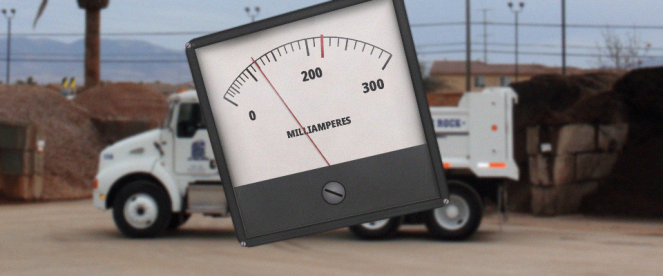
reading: **120** mA
